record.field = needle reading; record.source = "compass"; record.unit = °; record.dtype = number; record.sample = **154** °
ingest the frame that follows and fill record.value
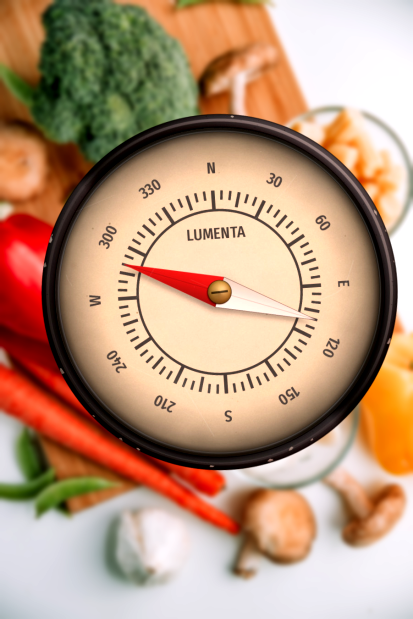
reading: **290** °
